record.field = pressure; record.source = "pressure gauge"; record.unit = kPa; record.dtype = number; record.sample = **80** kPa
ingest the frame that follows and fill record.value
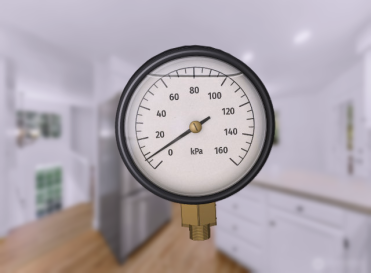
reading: **7.5** kPa
